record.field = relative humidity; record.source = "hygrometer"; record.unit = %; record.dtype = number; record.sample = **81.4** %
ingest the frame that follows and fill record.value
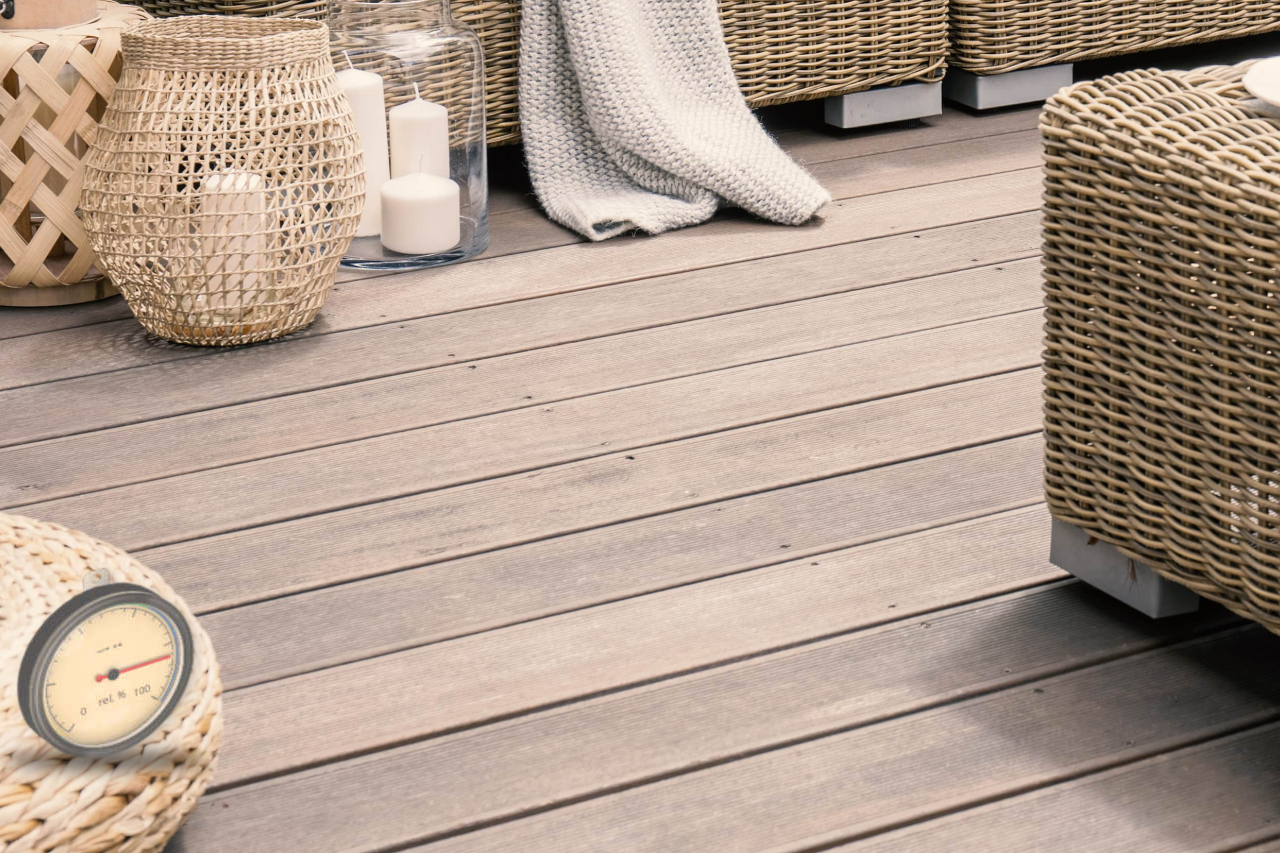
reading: **84** %
